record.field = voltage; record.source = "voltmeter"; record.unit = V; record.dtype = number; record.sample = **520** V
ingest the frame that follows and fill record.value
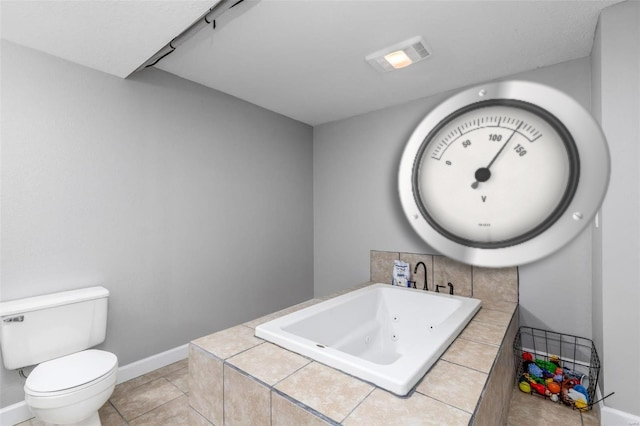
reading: **125** V
